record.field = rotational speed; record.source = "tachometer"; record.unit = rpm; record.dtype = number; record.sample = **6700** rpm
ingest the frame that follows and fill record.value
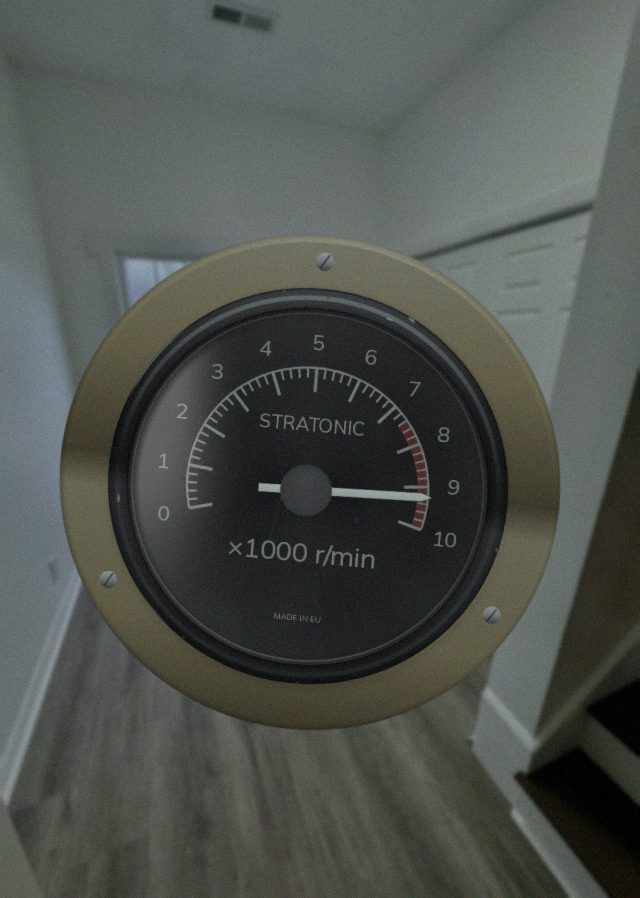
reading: **9200** rpm
